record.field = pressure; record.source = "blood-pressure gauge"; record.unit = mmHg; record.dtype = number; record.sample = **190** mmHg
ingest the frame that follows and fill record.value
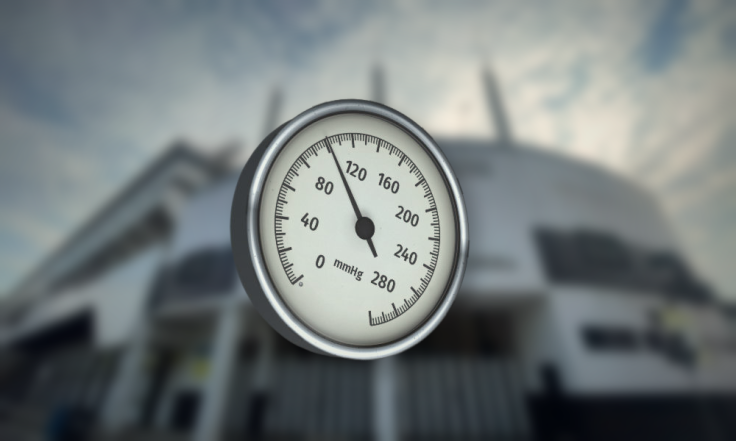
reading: **100** mmHg
